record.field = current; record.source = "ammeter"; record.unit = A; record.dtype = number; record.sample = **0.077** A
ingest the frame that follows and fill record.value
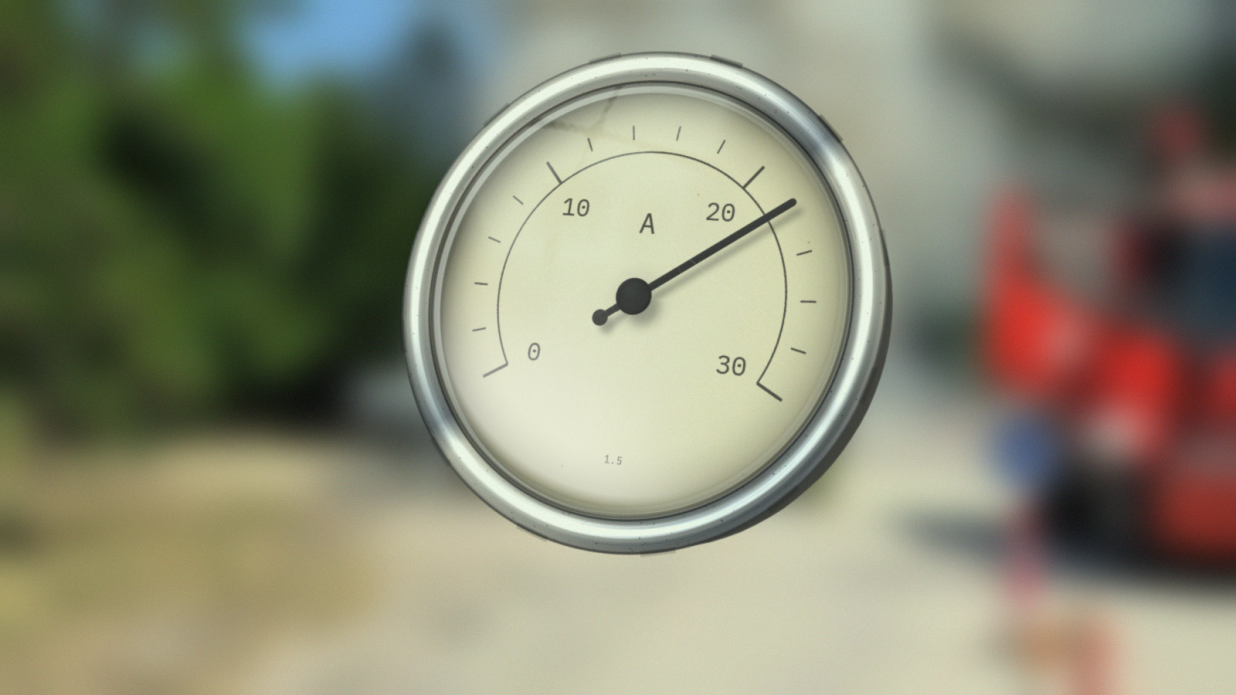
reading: **22** A
